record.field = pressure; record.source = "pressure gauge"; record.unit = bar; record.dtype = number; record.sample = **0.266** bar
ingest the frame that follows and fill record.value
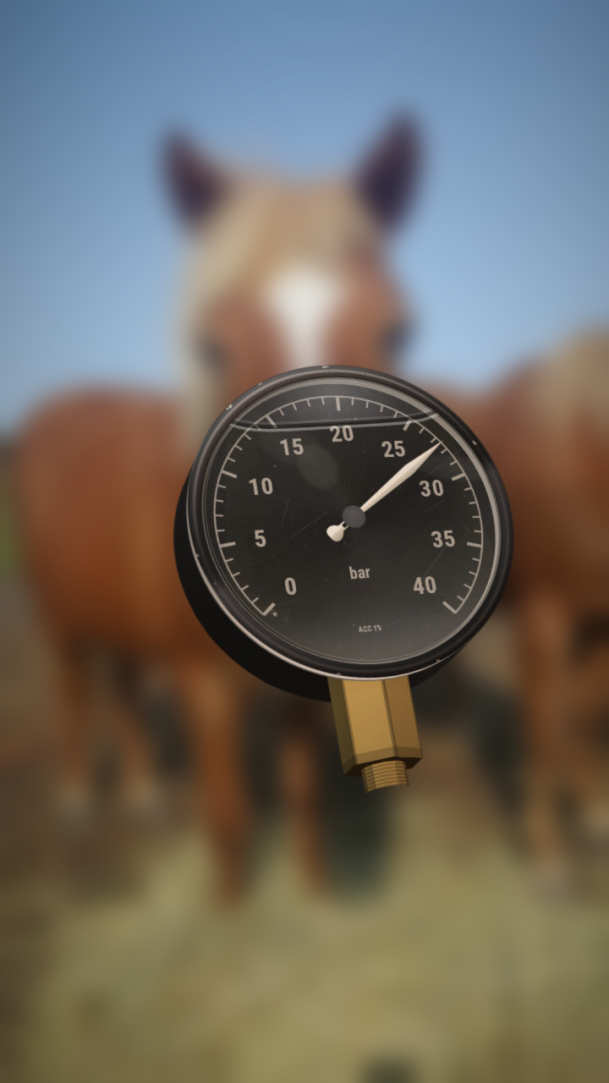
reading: **27.5** bar
